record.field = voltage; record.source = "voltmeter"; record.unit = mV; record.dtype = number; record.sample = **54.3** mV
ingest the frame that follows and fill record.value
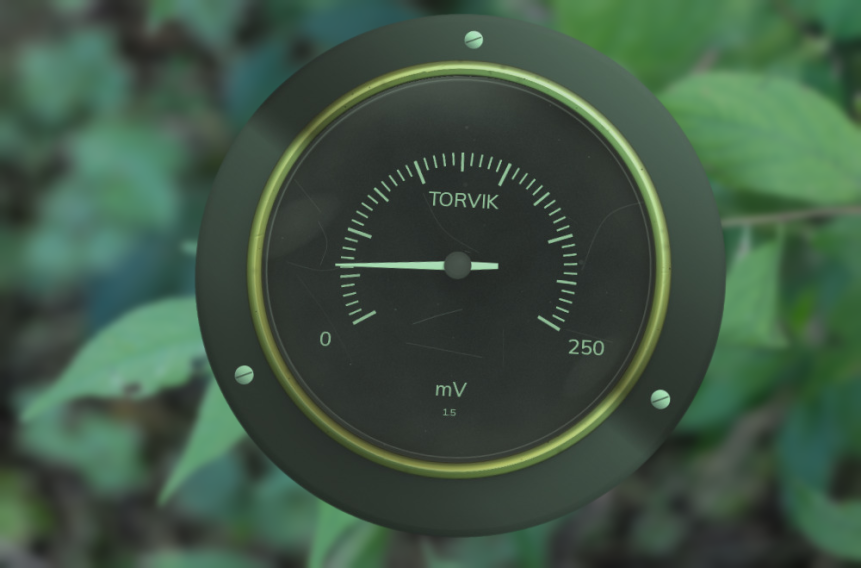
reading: **30** mV
